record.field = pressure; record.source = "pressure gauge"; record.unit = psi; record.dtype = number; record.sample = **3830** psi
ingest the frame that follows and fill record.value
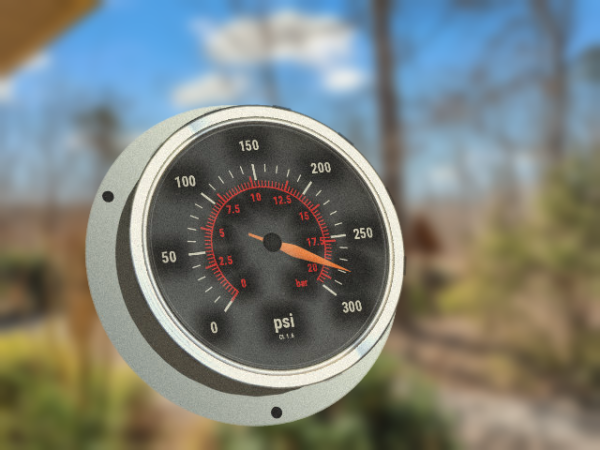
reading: **280** psi
